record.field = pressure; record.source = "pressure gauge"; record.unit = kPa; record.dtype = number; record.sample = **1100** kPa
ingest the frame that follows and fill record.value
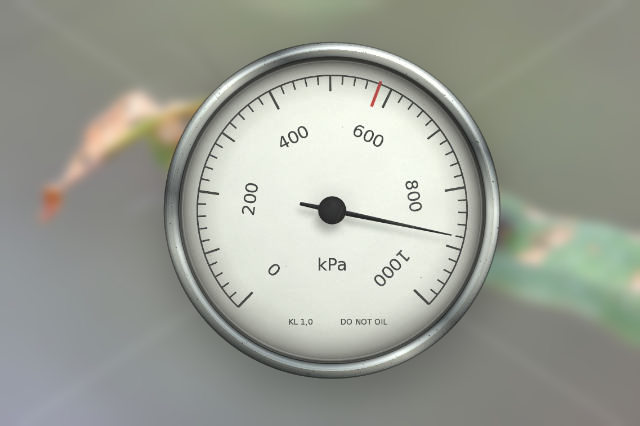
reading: **880** kPa
